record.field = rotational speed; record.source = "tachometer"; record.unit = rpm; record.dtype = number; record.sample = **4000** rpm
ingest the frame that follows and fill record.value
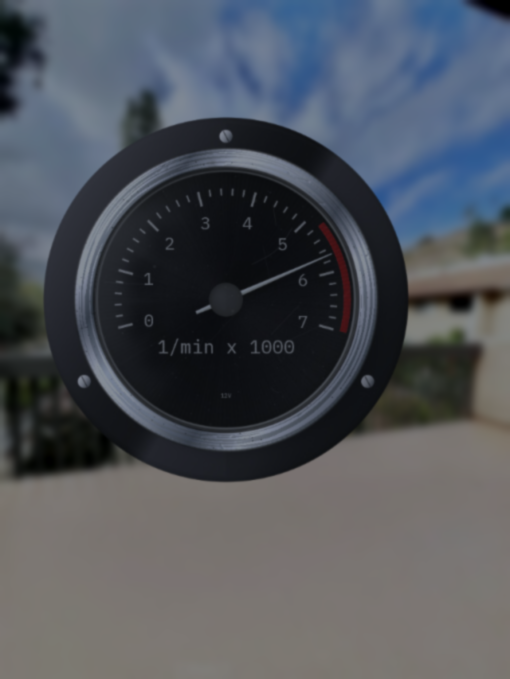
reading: **5700** rpm
